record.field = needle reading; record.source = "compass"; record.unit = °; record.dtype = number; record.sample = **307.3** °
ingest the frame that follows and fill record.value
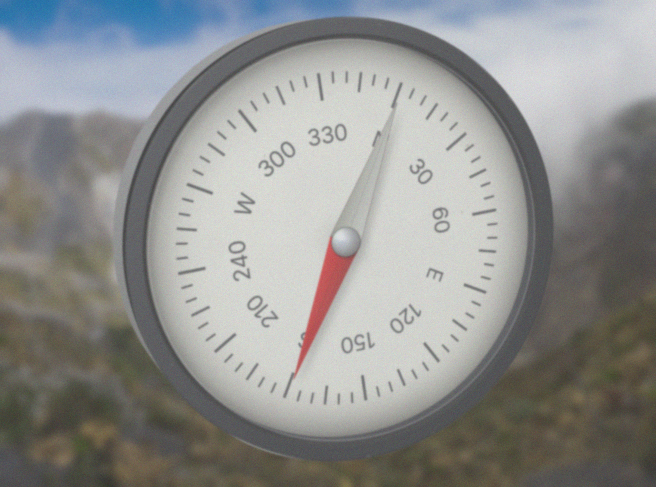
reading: **180** °
